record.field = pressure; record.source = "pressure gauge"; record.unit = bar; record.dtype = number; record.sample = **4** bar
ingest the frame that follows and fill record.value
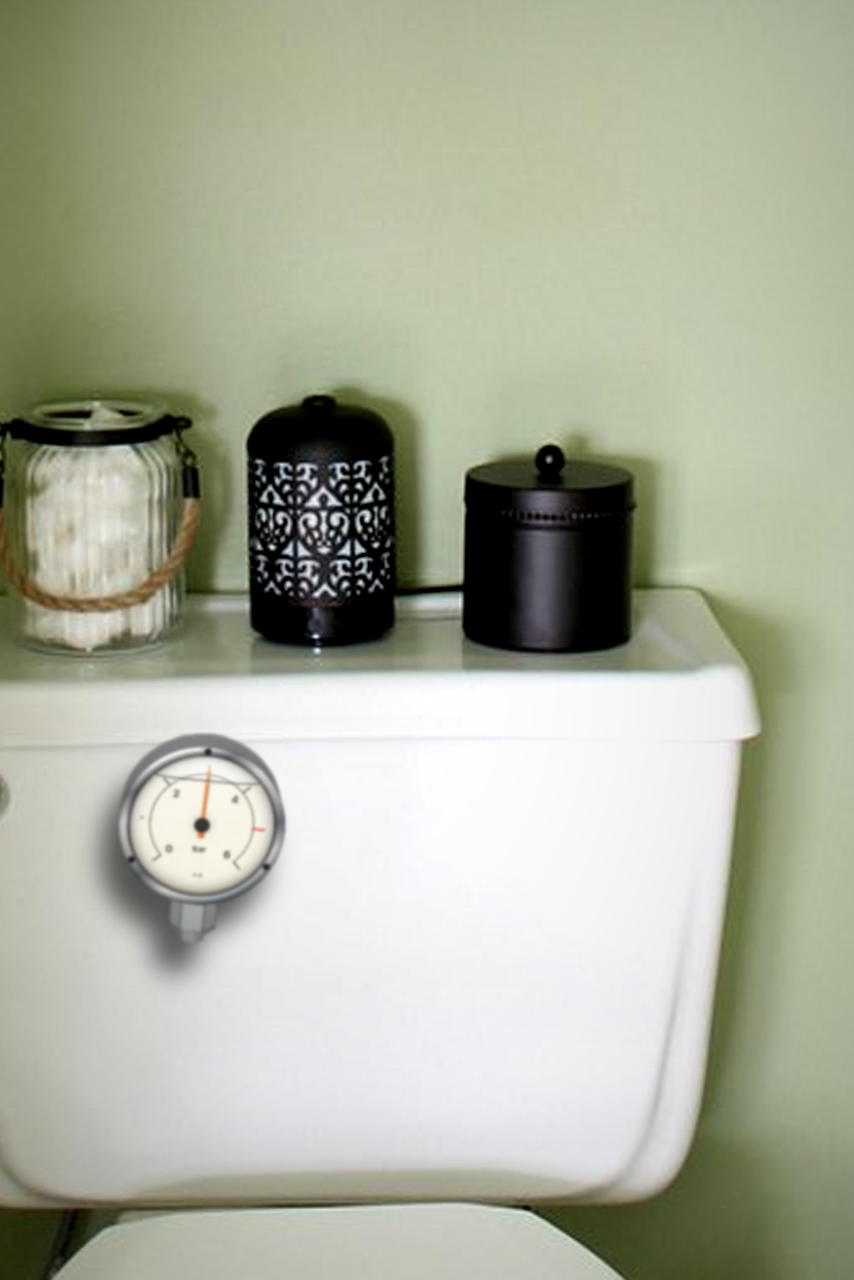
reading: **3** bar
